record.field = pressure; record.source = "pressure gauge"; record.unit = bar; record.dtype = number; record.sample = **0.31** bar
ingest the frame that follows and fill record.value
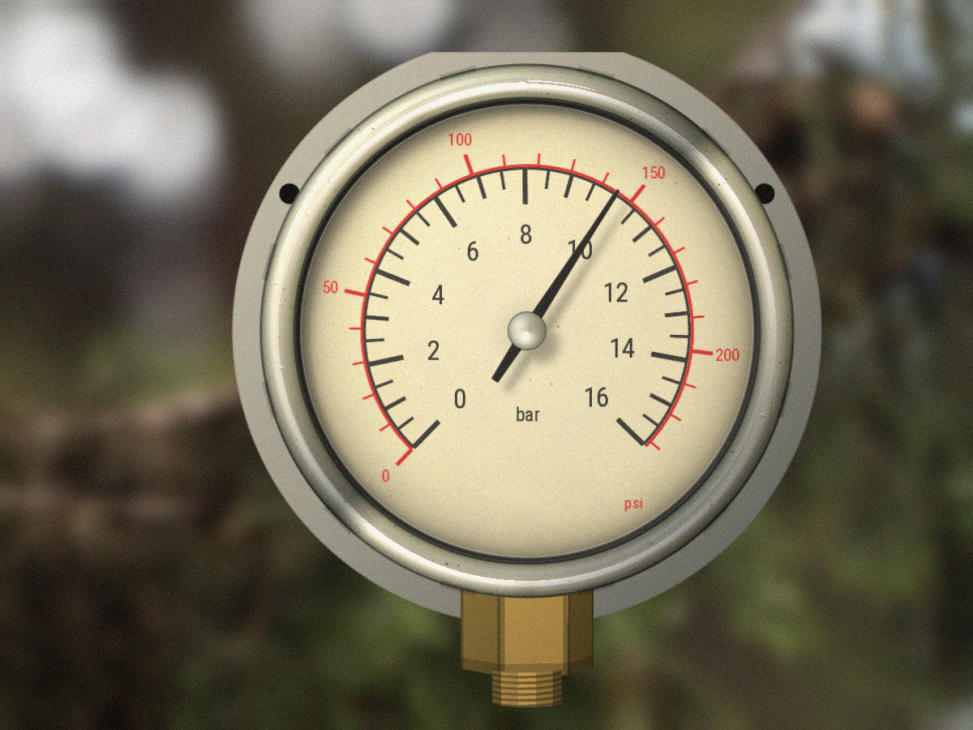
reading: **10** bar
